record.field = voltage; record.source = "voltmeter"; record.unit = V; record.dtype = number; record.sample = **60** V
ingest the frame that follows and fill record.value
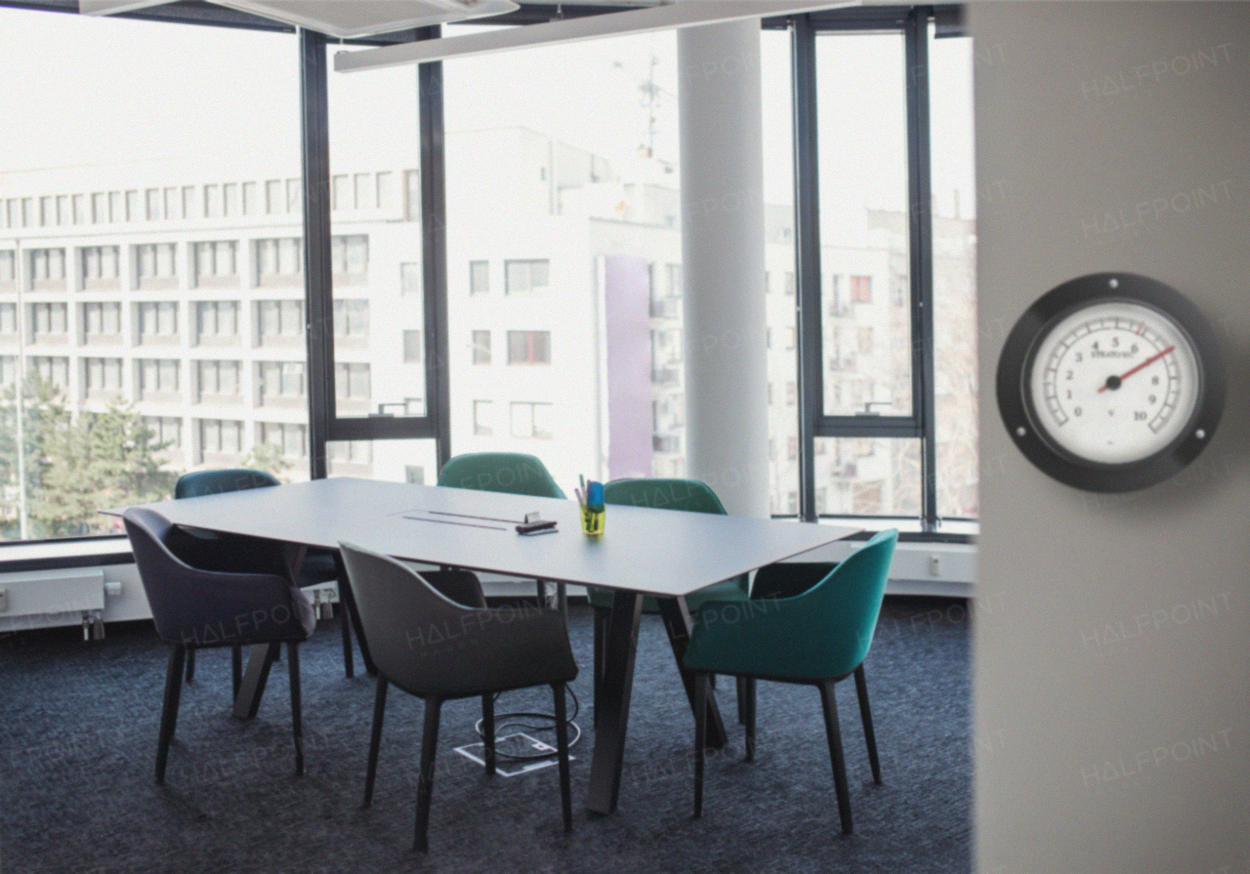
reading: **7** V
